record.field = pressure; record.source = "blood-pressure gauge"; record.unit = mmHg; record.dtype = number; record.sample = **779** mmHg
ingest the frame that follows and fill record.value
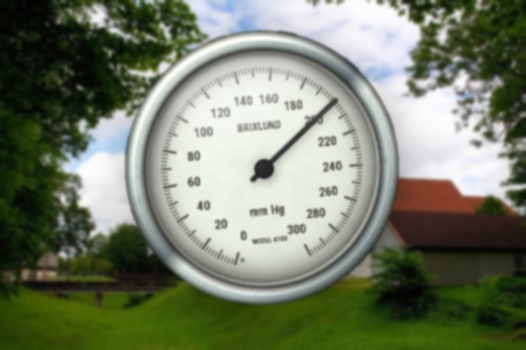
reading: **200** mmHg
